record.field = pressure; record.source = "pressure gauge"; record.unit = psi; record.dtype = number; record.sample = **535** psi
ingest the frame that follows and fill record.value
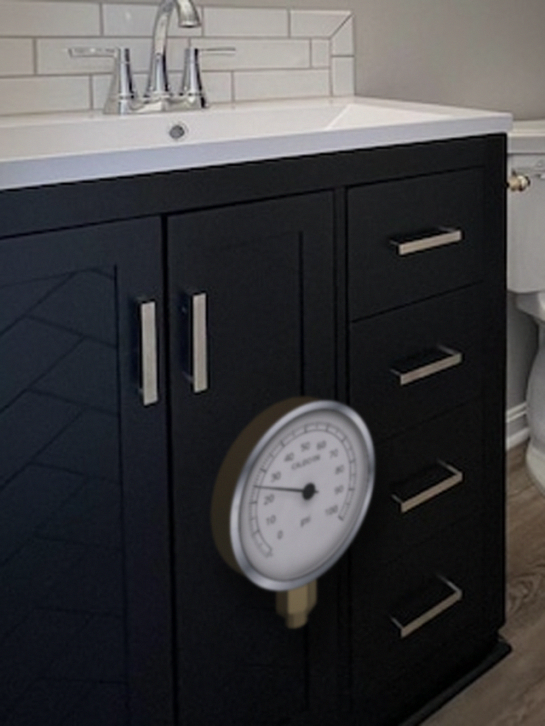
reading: **25** psi
